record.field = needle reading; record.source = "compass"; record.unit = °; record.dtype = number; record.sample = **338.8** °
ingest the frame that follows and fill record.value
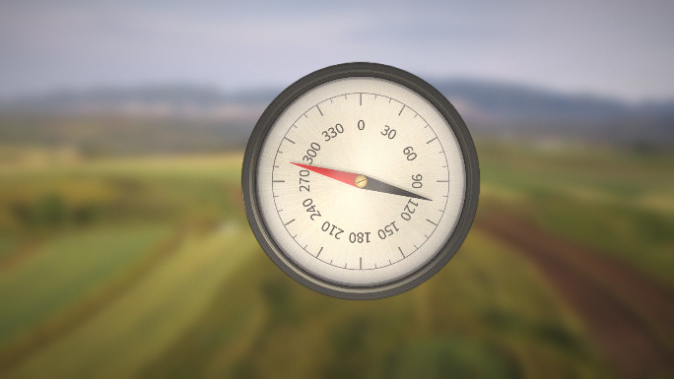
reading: **285** °
